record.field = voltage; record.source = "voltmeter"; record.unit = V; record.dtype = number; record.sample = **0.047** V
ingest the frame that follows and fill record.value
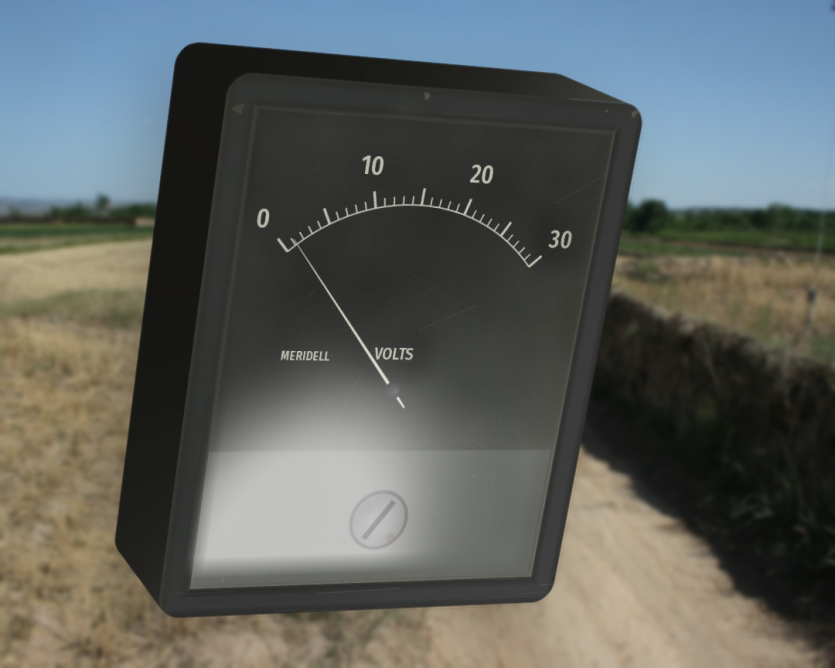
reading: **1** V
